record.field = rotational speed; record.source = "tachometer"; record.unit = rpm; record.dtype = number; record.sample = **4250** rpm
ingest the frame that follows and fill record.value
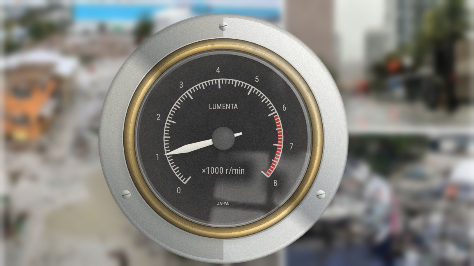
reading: **1000** rpm
